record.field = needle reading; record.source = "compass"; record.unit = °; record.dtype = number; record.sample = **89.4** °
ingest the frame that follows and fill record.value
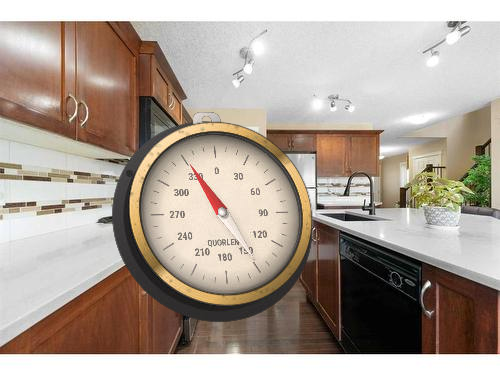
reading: **330** °
